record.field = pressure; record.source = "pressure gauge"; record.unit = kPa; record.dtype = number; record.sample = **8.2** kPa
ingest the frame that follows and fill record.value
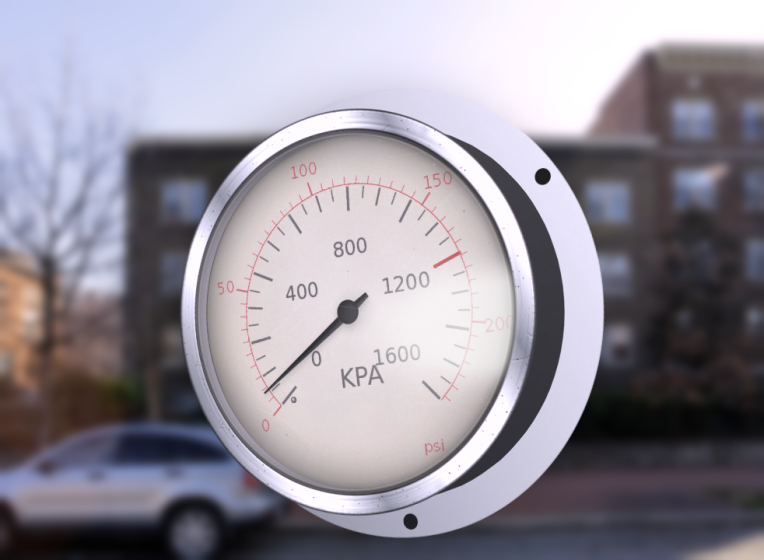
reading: **50** kPa
